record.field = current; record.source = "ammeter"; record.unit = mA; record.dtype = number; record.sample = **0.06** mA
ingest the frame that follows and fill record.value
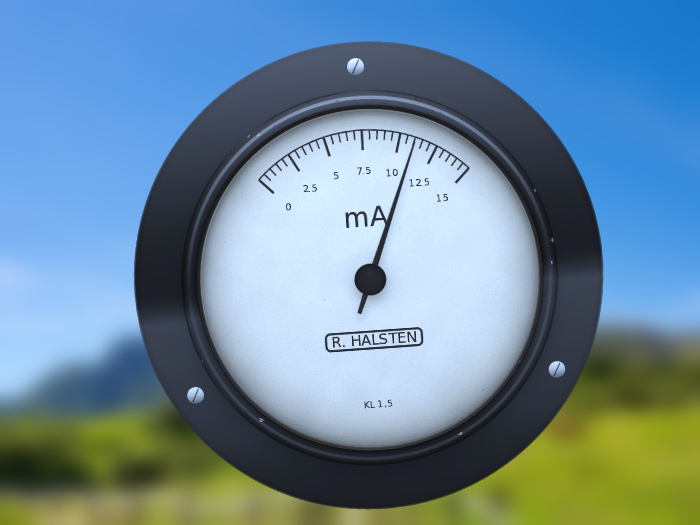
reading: **11** mA
